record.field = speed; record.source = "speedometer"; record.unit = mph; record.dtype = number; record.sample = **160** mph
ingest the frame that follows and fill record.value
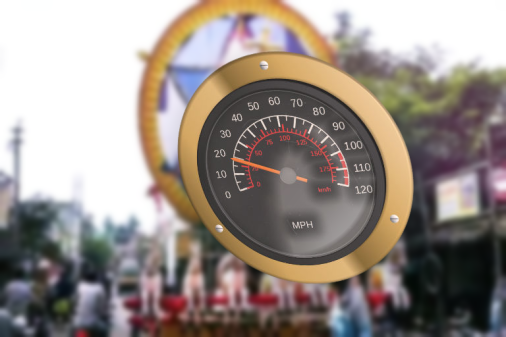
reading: **20** mph
